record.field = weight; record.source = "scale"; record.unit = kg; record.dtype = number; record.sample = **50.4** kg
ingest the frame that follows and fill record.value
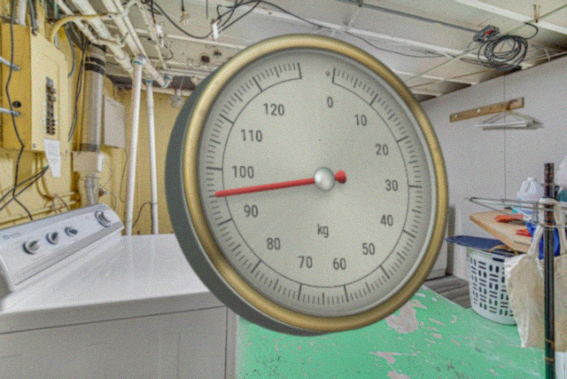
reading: **95** kg
